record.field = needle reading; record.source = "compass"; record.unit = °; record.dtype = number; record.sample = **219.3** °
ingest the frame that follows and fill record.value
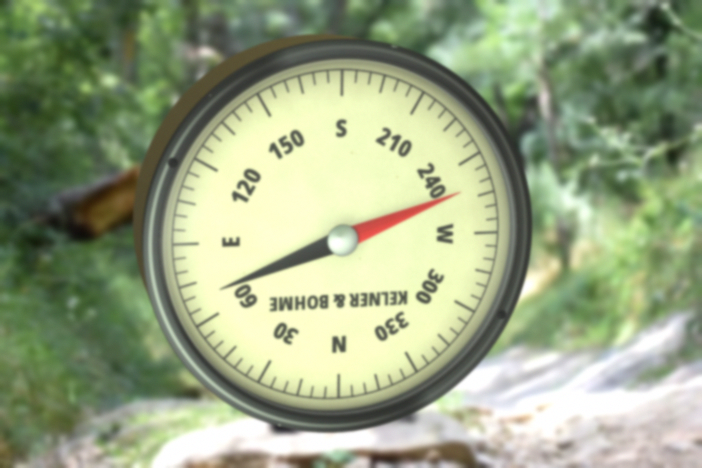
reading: **250** °
